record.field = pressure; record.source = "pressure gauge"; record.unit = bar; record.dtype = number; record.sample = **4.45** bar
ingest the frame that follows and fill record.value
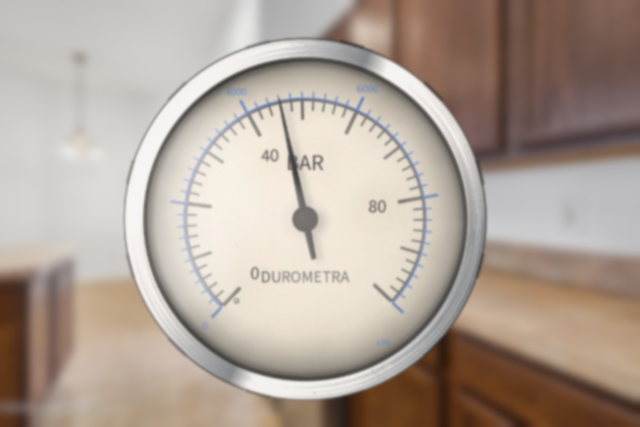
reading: **46** bar
